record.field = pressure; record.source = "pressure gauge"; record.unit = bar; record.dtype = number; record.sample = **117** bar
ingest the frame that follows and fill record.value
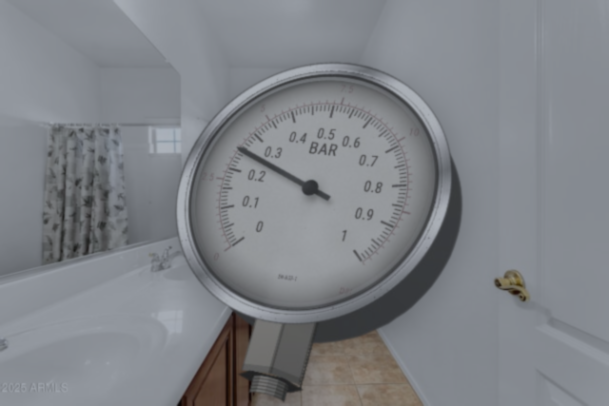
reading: **0.25** bar
